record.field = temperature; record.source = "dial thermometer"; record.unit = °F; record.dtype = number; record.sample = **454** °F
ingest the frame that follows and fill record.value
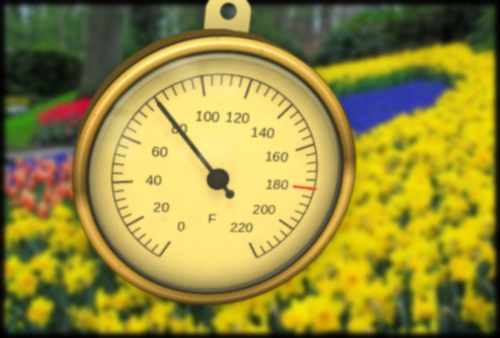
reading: **80** °F
